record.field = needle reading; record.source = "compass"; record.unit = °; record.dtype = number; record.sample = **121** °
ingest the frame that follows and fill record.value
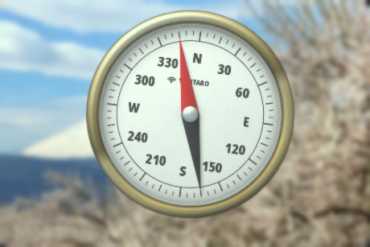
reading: **345** °
